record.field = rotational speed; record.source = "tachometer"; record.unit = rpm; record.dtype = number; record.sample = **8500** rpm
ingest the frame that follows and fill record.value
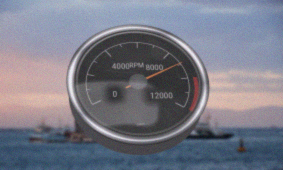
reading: **9000** rpm
